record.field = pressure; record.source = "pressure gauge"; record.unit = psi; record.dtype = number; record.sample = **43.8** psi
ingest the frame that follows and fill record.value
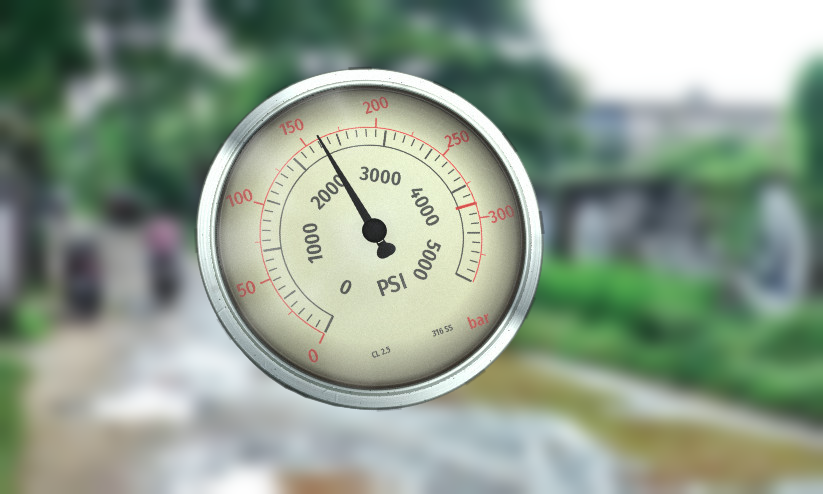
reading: **2300** psi
